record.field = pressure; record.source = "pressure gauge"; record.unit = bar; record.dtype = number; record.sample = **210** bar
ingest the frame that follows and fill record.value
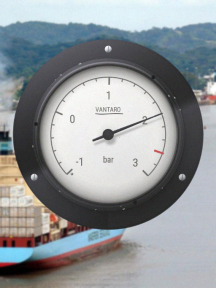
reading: **2** bar
